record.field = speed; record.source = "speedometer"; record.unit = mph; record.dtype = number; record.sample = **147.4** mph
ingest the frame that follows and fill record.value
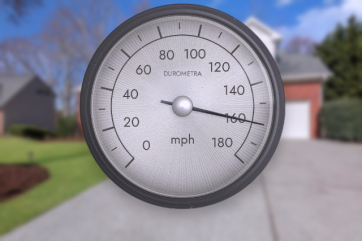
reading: **160** mph
